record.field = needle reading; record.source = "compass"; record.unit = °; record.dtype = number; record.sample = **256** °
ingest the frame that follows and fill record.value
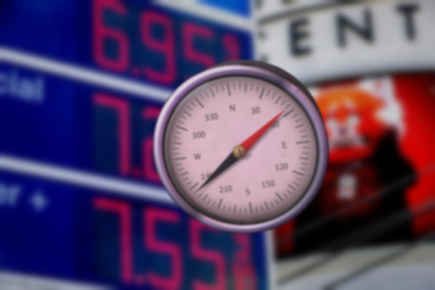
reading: **55** °
